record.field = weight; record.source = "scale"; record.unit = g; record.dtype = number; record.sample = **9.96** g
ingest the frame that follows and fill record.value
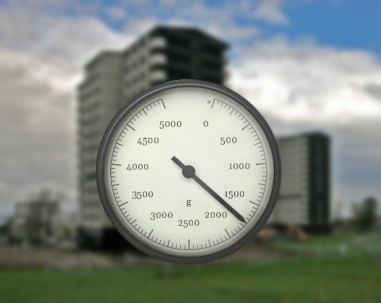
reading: **1750** g
